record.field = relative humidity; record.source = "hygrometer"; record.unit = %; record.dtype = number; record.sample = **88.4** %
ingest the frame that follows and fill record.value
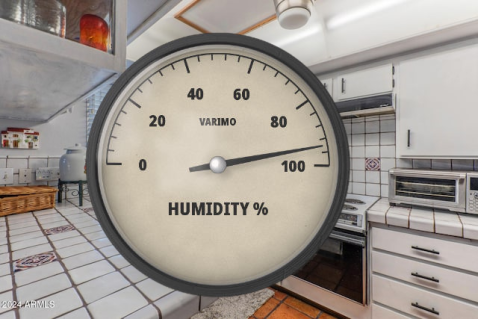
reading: **94** %
